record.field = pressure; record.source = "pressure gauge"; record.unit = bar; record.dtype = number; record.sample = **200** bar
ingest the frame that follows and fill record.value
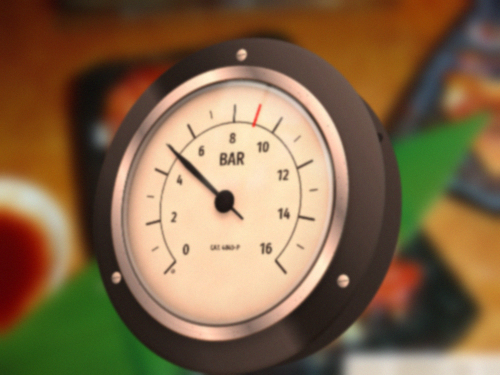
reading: **5** bar
